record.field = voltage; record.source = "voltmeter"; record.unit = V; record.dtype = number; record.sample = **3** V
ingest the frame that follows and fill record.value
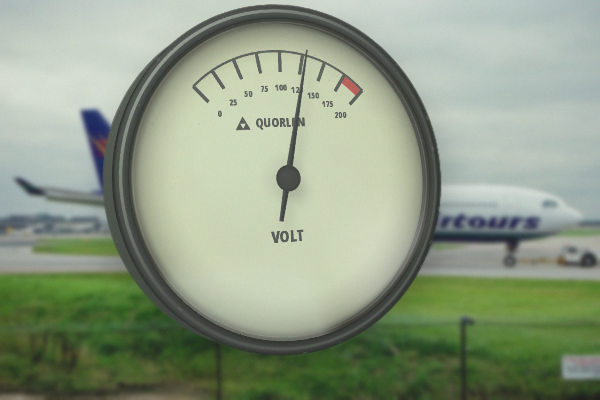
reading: **125** V
